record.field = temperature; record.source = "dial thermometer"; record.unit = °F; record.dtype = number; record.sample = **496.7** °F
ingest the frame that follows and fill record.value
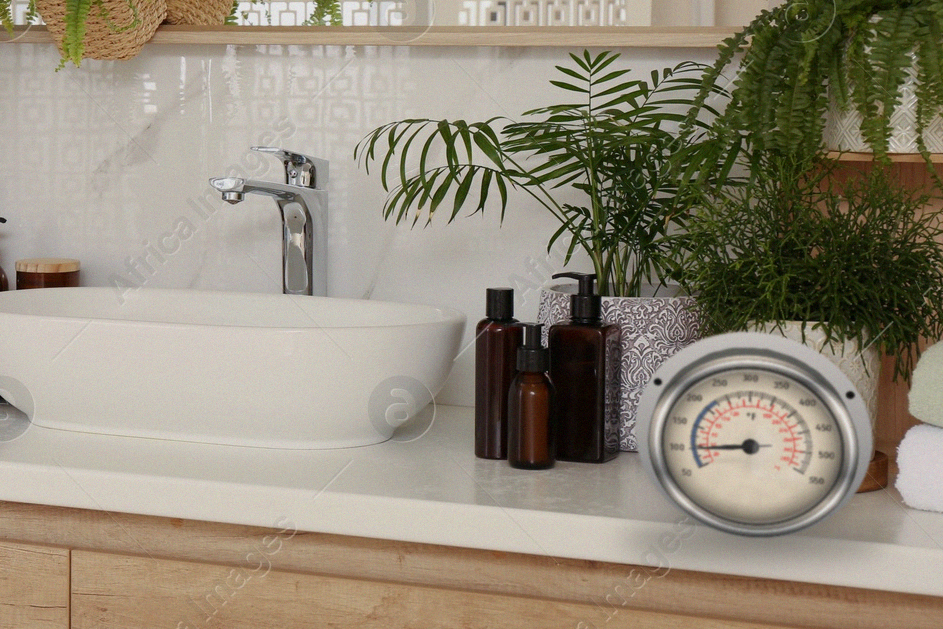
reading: **100** °F
